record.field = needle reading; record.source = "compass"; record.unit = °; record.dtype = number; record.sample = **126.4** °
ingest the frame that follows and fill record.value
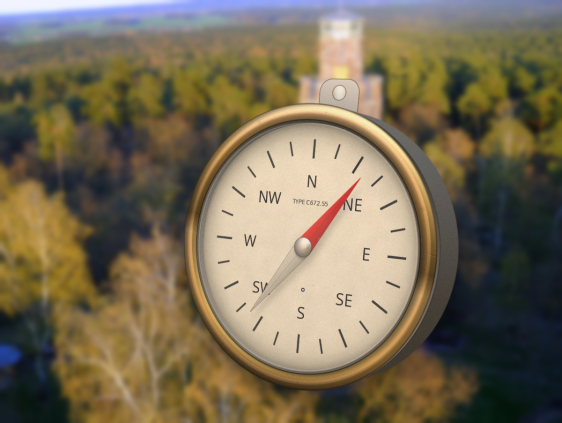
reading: **37.5** °
